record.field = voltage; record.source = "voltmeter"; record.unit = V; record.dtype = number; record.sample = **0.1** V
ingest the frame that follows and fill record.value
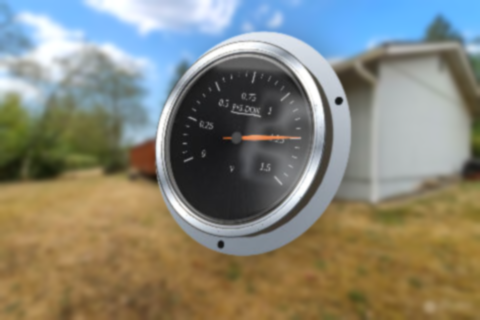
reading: **1.25** V
